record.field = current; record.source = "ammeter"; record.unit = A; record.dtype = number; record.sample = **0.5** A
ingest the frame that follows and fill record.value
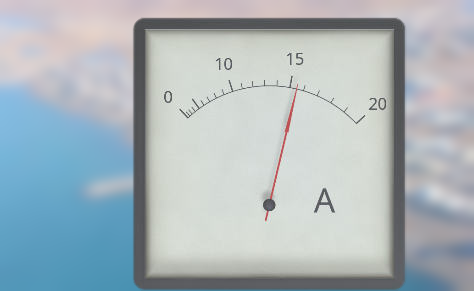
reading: **15.5** A
